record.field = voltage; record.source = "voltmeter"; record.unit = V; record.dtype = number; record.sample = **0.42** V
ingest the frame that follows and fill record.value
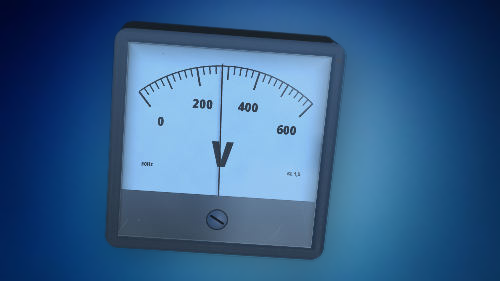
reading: **280** V
